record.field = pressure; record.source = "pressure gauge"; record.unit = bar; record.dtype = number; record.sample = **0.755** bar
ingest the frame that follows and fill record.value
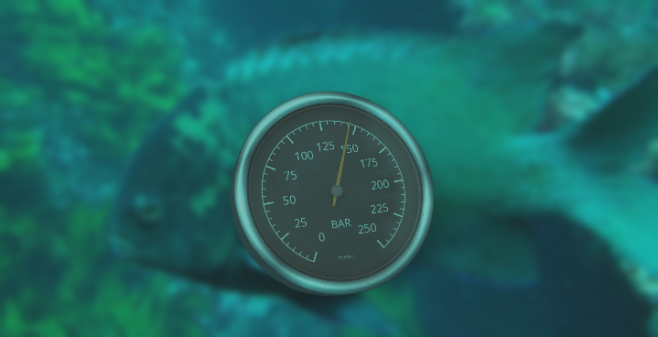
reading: **145** bar
